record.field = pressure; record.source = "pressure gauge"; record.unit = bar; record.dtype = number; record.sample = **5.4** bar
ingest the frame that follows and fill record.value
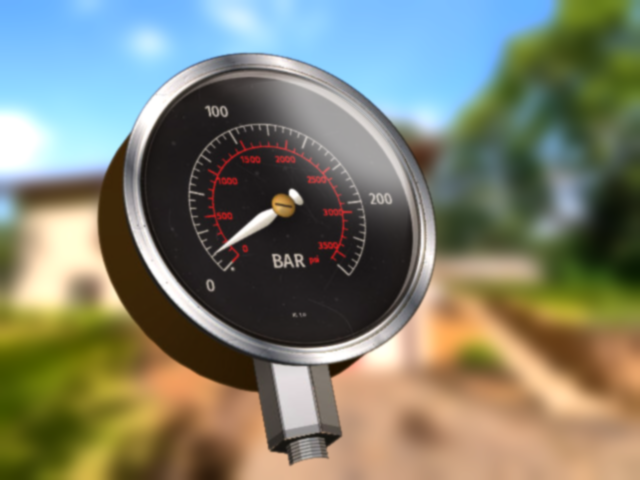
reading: **10** bar
